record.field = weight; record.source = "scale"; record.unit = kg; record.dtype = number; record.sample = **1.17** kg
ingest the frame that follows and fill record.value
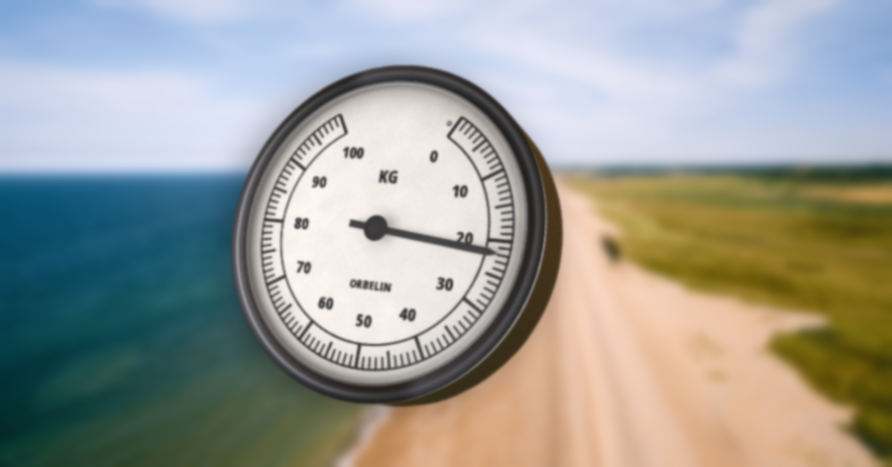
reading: **22** kg
